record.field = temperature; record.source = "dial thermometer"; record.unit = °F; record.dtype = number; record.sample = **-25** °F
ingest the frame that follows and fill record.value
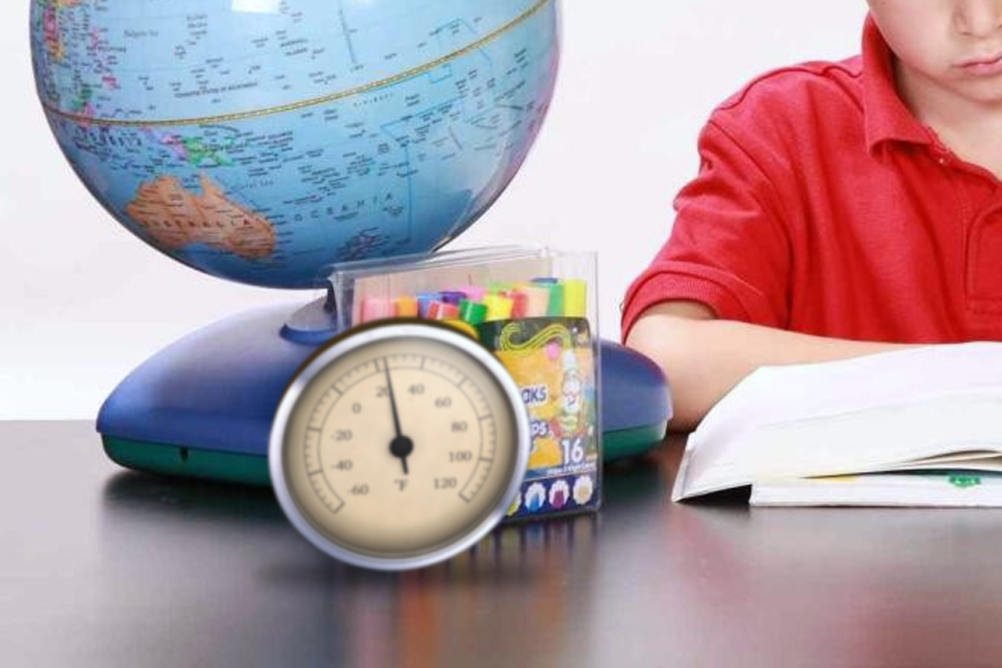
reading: **24** °F
